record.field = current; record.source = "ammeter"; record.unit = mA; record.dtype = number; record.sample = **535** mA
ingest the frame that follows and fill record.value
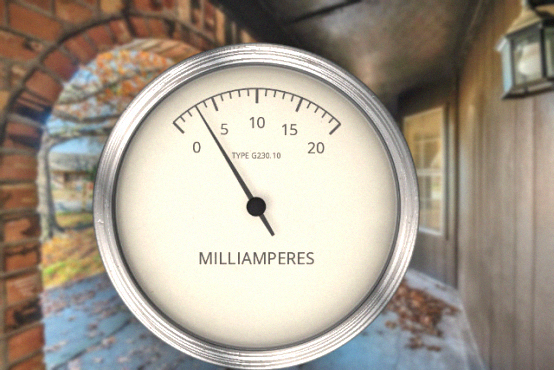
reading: **3** mA
